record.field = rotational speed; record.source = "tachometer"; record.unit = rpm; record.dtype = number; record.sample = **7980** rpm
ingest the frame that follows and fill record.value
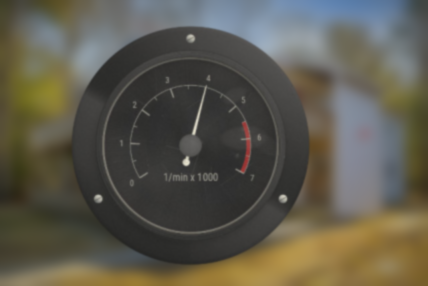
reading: **4000** rpm
